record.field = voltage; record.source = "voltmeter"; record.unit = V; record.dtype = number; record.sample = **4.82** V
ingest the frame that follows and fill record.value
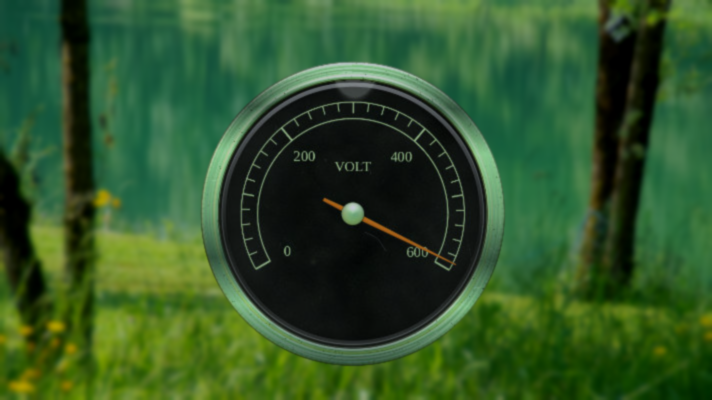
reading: **590** V
